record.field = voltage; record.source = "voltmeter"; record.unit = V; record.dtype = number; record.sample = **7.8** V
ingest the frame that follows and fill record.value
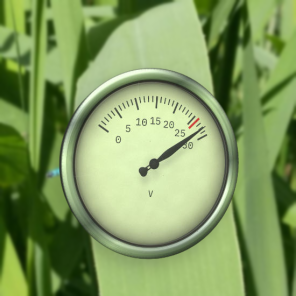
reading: **28** V
